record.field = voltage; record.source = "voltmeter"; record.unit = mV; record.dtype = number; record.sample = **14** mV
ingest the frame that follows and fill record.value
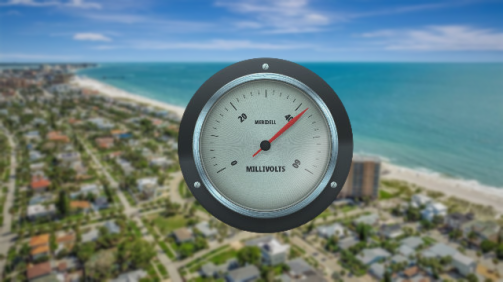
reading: **42** mV
